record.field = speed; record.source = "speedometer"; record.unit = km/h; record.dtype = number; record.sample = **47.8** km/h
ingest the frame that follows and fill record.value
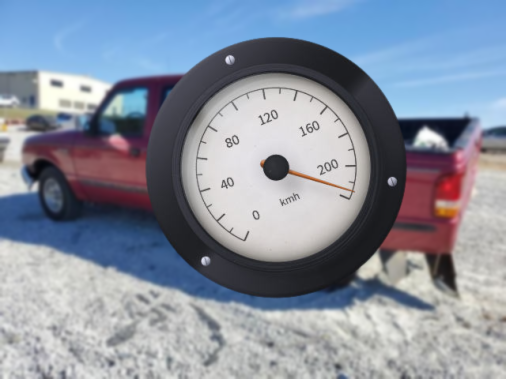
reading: **215** km/h
